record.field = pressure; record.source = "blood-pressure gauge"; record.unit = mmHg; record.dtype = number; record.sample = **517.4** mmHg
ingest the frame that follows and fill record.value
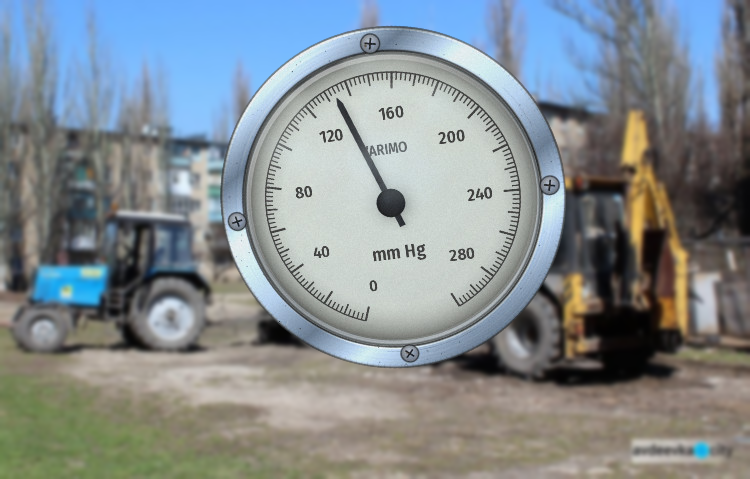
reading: **134** mmHg
